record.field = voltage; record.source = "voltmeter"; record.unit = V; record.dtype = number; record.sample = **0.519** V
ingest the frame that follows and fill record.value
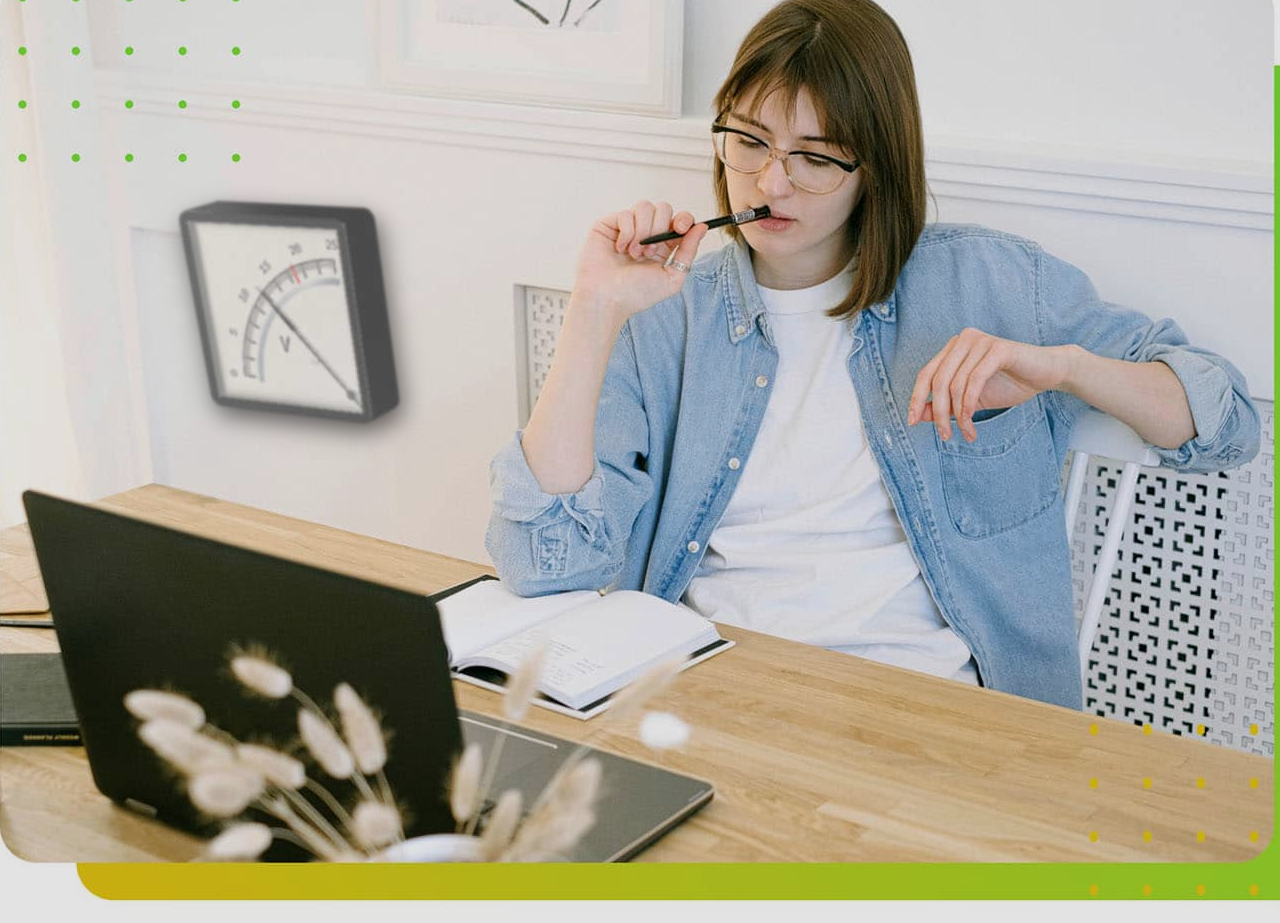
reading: **12.5** V
